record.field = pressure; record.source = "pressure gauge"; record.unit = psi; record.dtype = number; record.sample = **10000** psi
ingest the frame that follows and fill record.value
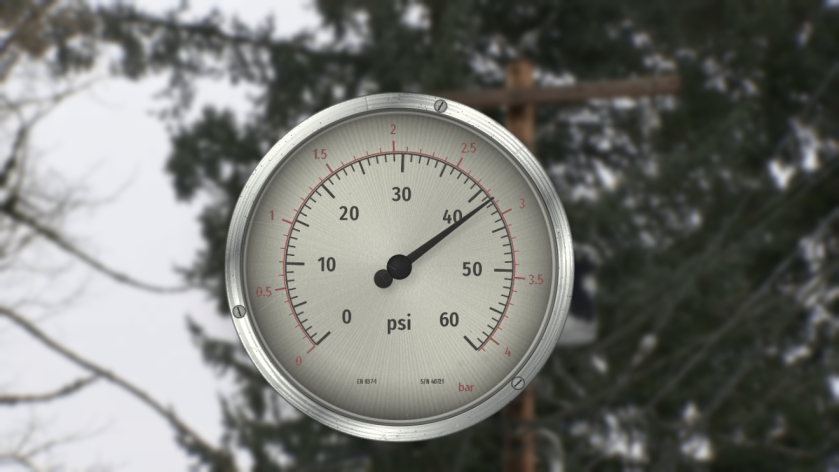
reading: **41.5** psi
